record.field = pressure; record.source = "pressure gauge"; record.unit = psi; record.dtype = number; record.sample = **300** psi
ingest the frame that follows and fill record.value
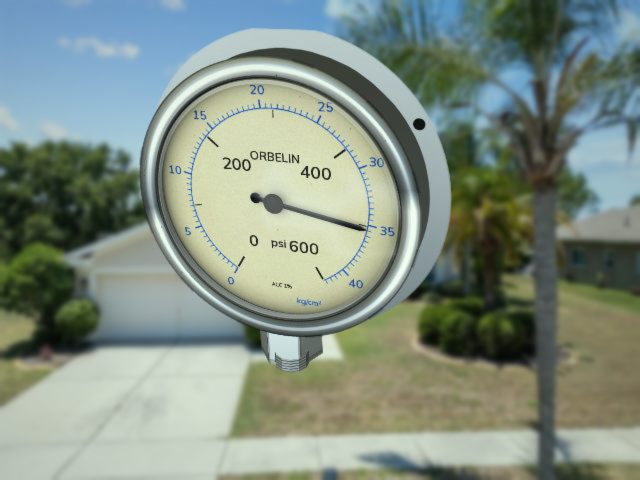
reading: **500** psi
